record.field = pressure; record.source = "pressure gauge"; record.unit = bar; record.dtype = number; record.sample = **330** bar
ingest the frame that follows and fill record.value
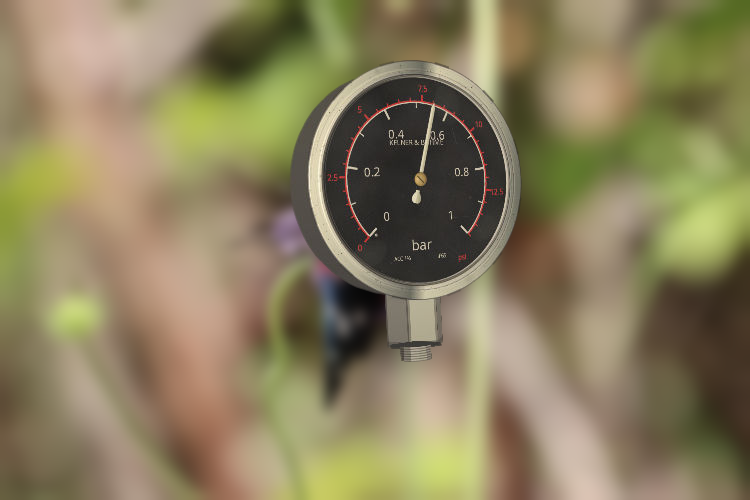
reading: **0.55** bar
